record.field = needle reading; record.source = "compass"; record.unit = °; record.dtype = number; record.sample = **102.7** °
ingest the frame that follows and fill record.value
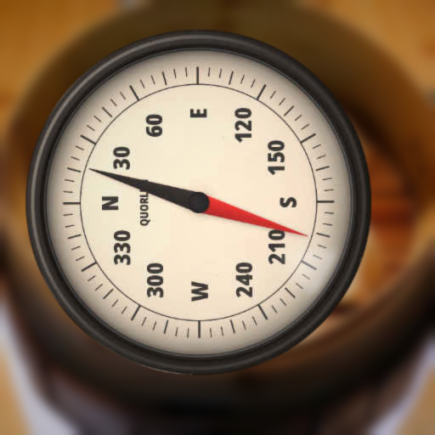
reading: **197.5** °
